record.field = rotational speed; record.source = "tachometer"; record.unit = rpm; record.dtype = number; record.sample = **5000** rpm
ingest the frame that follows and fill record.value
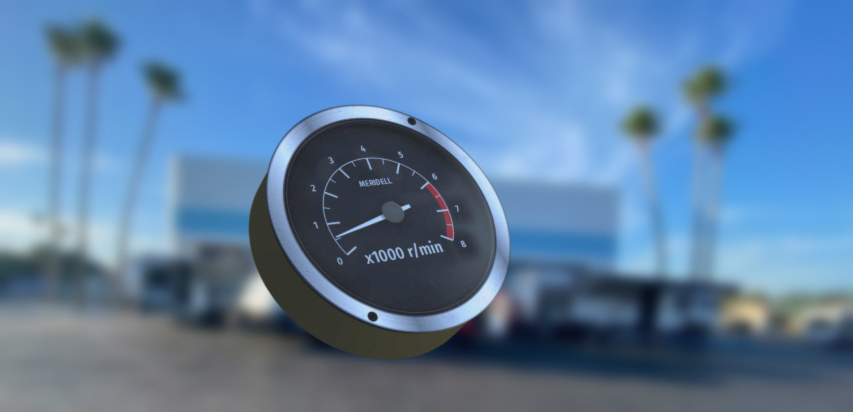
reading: **500** rpm
